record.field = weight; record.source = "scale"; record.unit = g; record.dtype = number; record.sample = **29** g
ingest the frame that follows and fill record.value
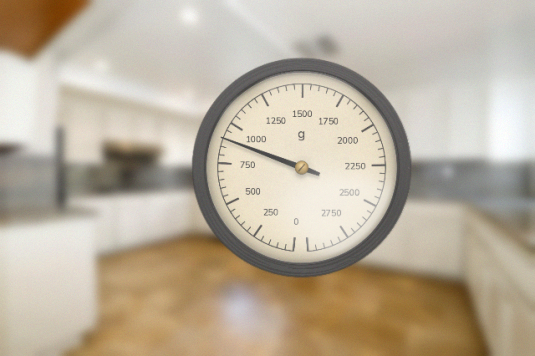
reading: **900** g
